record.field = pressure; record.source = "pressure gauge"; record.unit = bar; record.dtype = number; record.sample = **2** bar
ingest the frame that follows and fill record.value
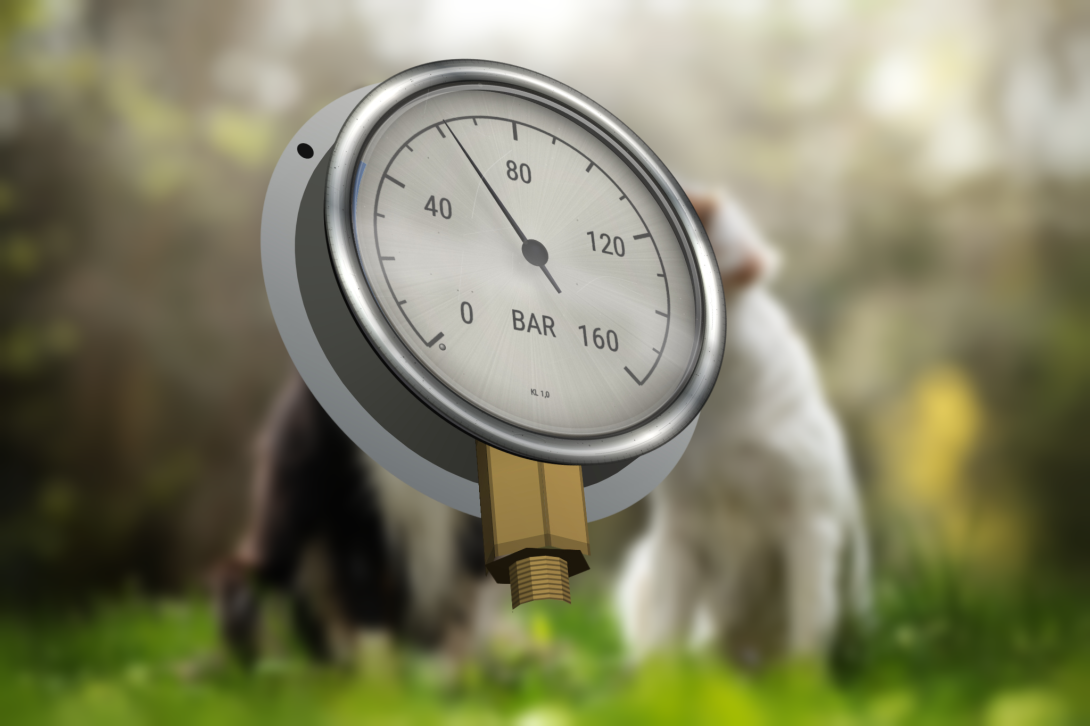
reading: **60** bar
